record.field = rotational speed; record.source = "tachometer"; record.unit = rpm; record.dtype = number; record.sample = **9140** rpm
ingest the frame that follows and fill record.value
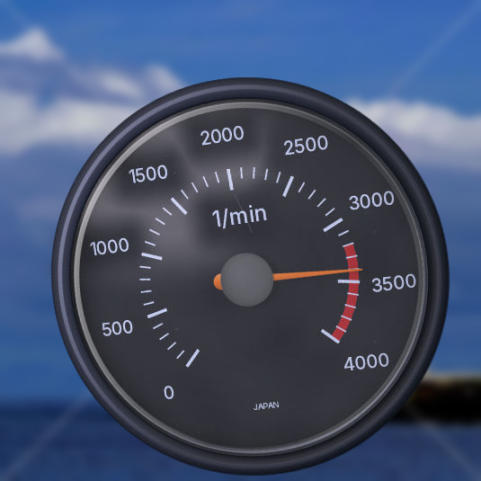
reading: **3400** rpm
